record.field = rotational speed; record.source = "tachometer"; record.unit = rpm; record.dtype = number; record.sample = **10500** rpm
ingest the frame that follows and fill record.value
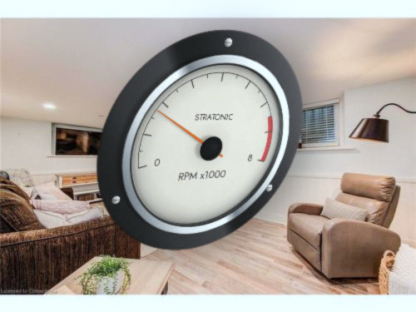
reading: **1750** rpm
